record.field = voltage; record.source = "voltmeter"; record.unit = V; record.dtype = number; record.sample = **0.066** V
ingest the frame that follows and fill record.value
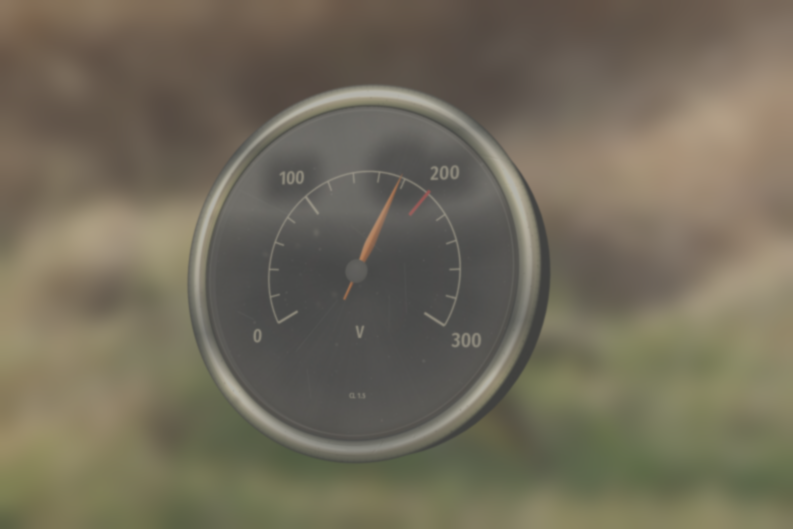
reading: **180** V
